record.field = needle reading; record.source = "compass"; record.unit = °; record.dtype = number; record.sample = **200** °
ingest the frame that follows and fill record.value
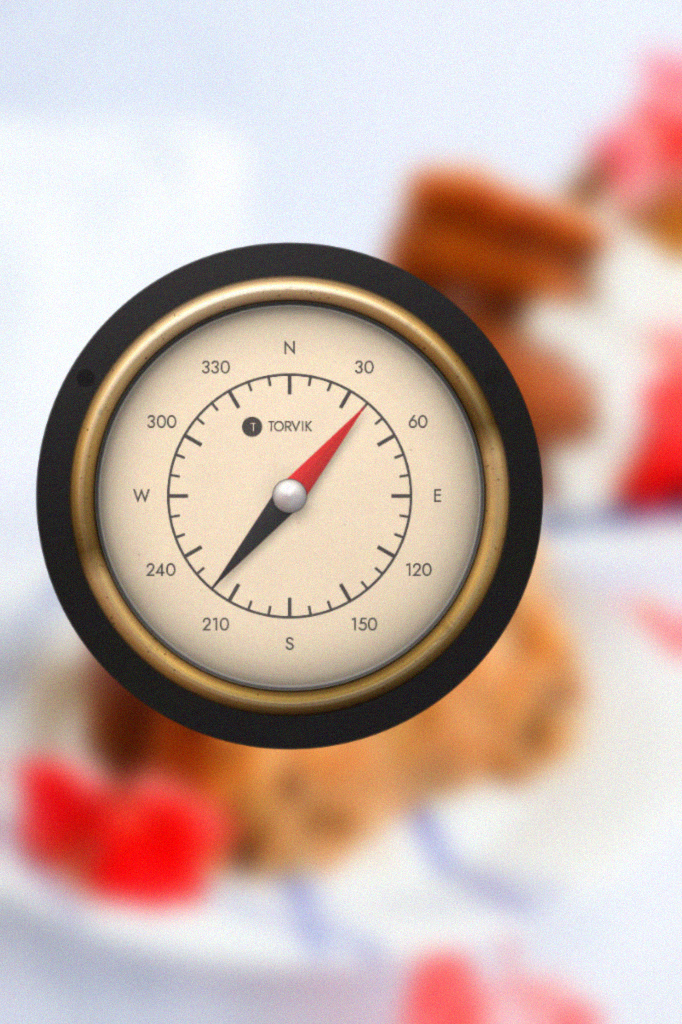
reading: **40** °
